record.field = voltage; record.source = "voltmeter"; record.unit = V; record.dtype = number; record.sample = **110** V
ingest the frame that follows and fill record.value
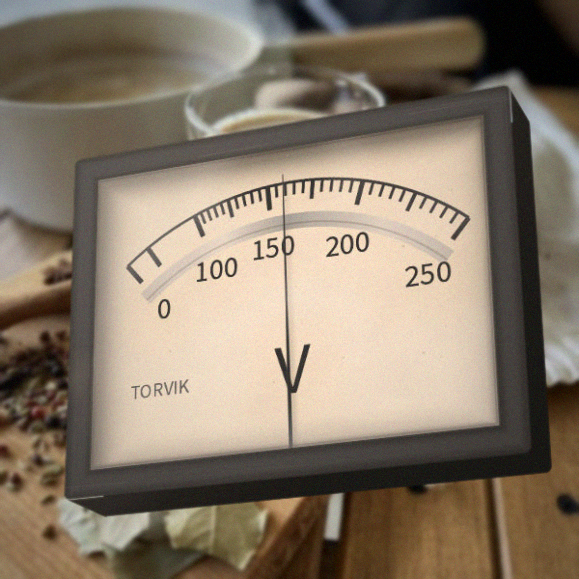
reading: **160** V
